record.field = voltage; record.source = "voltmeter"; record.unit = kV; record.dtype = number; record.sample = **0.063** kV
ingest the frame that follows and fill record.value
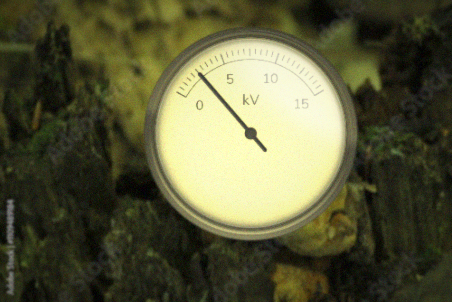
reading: **2.5** kV
